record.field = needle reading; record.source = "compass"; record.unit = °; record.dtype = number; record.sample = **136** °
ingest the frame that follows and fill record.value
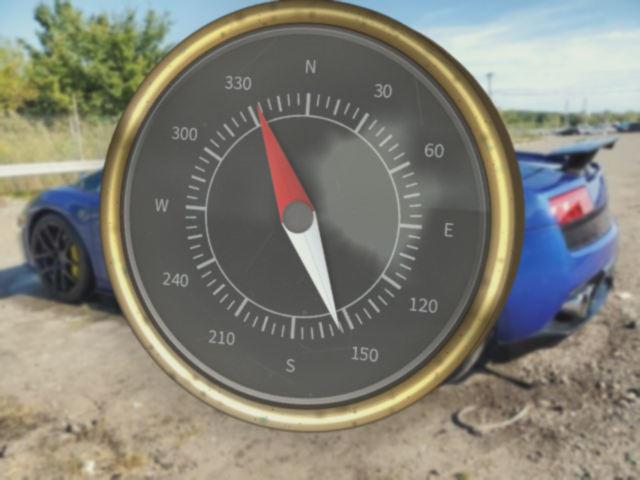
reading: **335** °
